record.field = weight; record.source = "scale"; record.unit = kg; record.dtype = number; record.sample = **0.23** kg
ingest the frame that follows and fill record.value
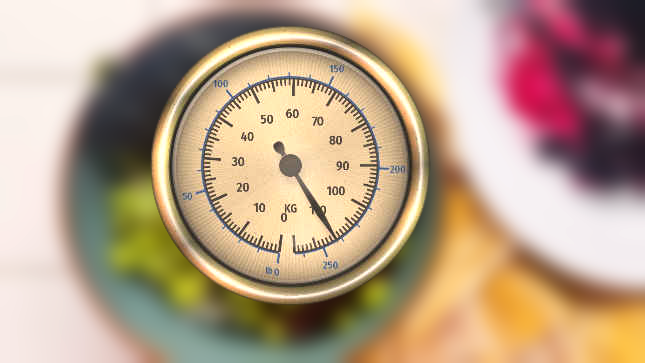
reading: **110** kg
